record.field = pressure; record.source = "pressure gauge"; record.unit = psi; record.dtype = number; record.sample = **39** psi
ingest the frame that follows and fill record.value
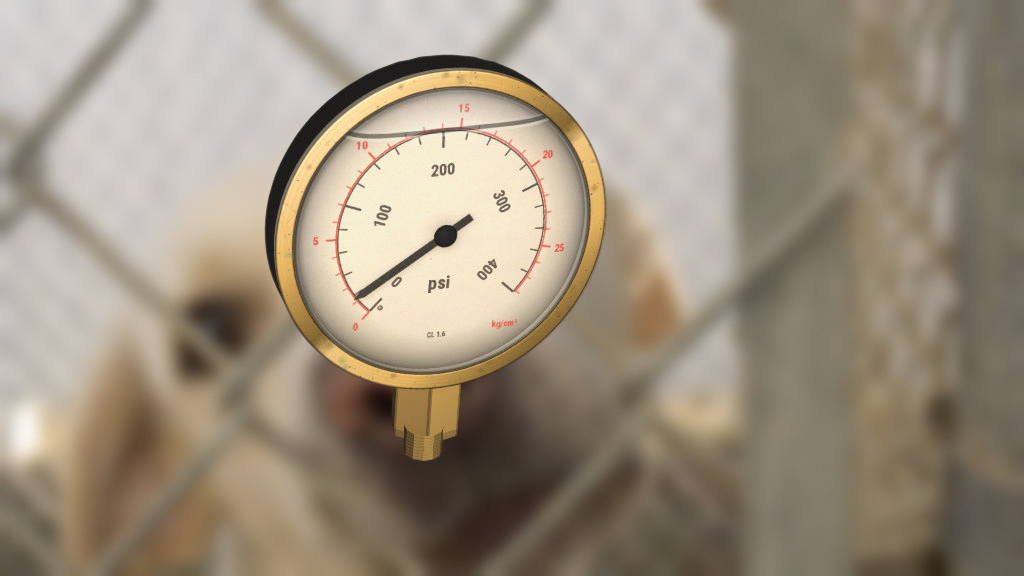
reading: **20** psi
